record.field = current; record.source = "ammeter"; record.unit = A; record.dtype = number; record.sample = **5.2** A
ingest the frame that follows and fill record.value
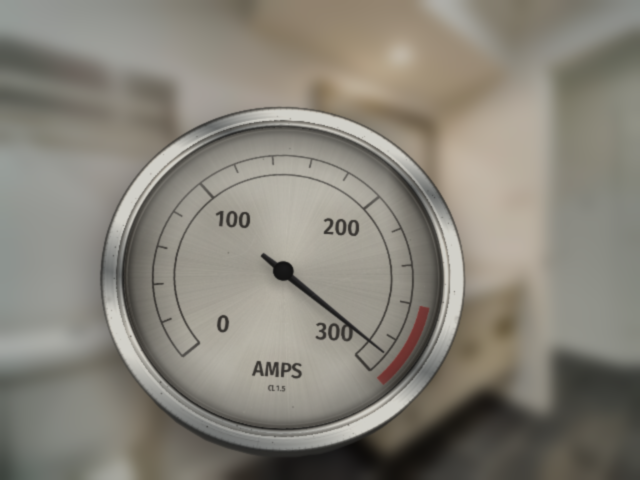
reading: **290** A
